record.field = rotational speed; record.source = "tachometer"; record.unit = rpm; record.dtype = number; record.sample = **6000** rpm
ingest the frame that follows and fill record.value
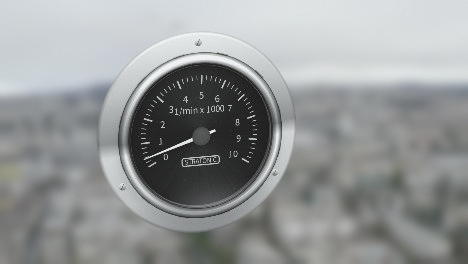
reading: **400** rpm
